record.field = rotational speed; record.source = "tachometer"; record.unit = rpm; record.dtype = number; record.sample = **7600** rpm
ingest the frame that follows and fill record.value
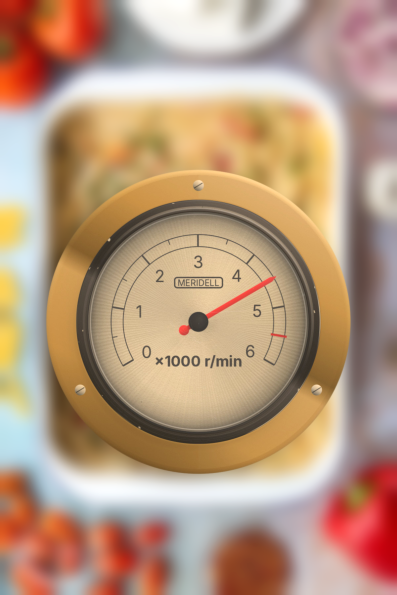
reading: **4500** rpm
